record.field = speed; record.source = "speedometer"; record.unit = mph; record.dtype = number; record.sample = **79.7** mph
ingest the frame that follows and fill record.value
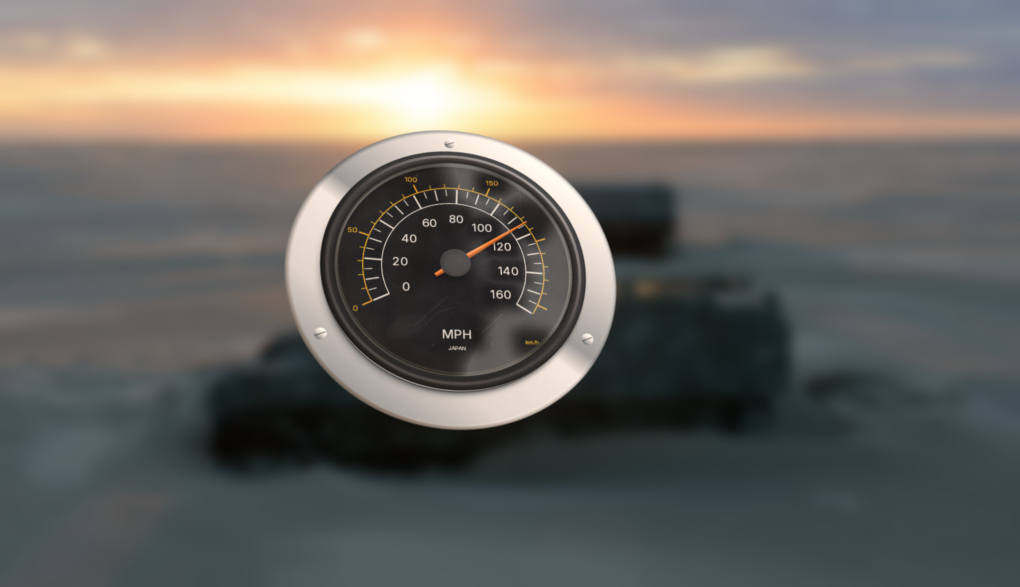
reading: **115** mph
